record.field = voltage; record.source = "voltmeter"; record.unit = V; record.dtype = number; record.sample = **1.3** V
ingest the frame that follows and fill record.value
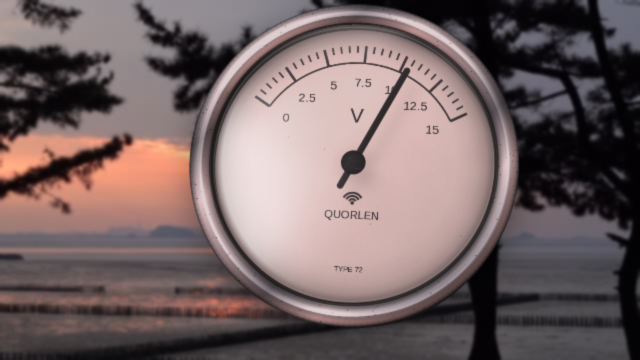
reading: **10.5** V
